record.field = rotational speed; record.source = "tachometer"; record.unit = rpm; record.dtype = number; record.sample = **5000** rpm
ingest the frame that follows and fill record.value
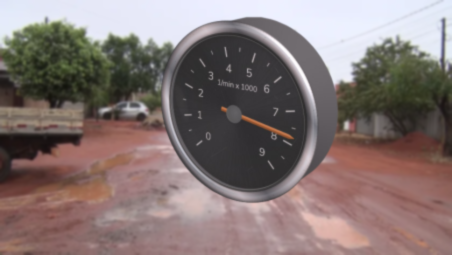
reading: **7750** rpm
